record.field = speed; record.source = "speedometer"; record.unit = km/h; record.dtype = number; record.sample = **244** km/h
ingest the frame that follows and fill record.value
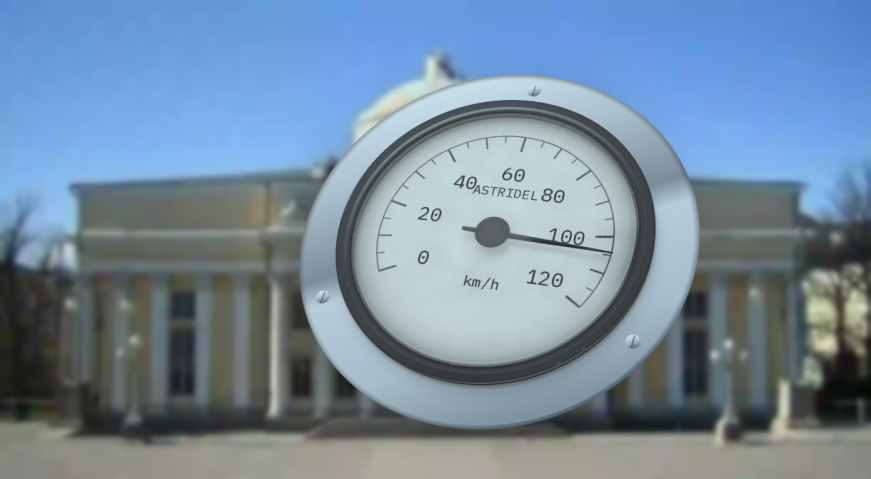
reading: **105** km/h
